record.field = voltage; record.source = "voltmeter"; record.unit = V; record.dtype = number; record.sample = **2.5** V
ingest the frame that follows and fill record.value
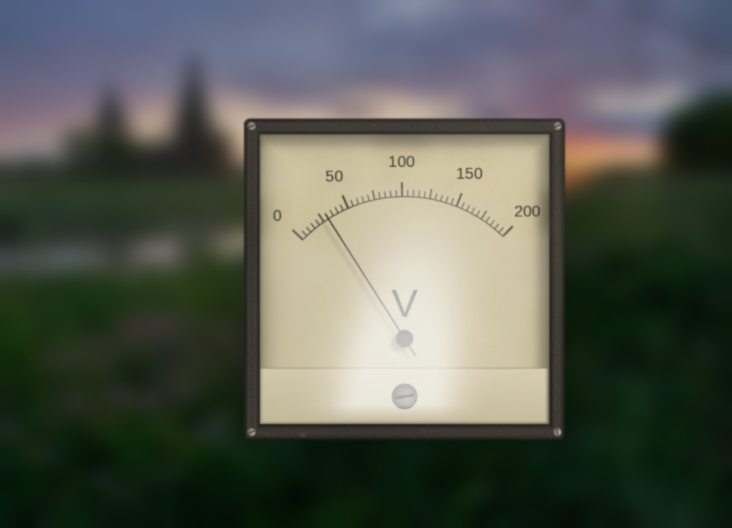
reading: **30** V
